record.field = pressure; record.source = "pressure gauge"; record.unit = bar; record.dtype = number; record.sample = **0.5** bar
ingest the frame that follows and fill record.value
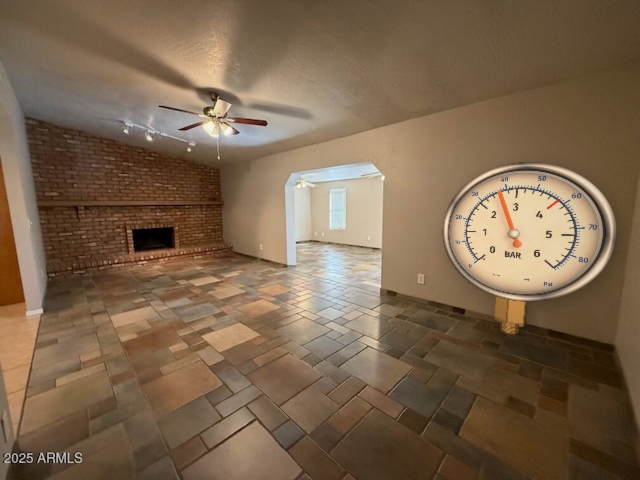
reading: **2.6** bar
